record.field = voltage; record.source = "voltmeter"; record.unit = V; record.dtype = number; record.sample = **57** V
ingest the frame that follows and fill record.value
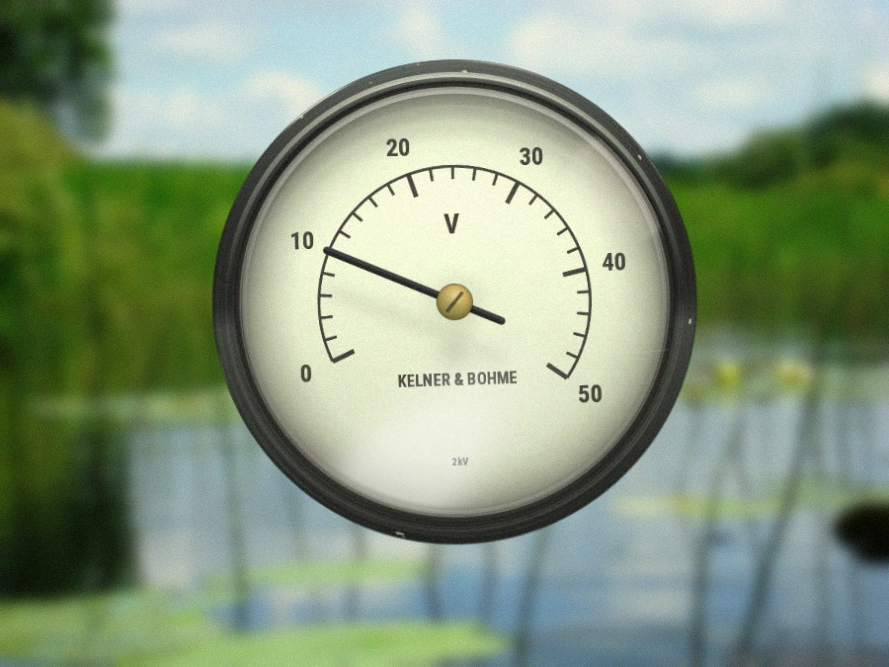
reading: **10** V
